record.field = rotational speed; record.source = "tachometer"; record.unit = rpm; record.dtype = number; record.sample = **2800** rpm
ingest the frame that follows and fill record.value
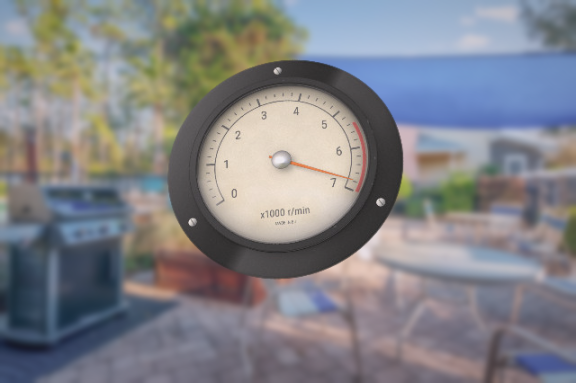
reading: **6800** rpm
